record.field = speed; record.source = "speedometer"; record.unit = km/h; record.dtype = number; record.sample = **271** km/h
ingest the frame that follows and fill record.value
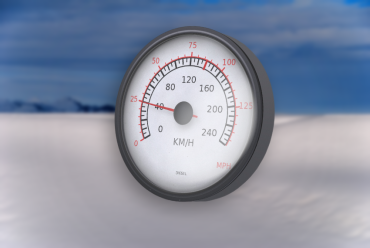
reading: **40** km/h
